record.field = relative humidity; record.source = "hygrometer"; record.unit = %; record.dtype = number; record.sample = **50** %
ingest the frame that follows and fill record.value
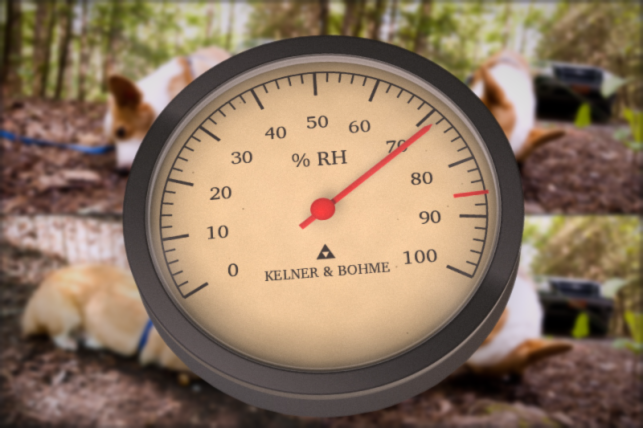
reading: **72** %
